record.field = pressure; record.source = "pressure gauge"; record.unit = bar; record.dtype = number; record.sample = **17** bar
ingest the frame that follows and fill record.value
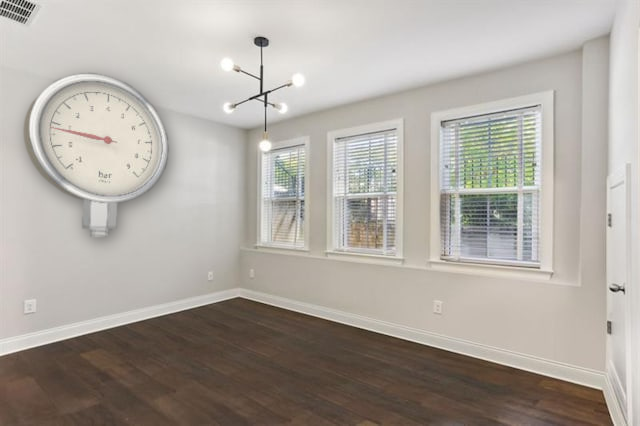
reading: **0.75** bar
